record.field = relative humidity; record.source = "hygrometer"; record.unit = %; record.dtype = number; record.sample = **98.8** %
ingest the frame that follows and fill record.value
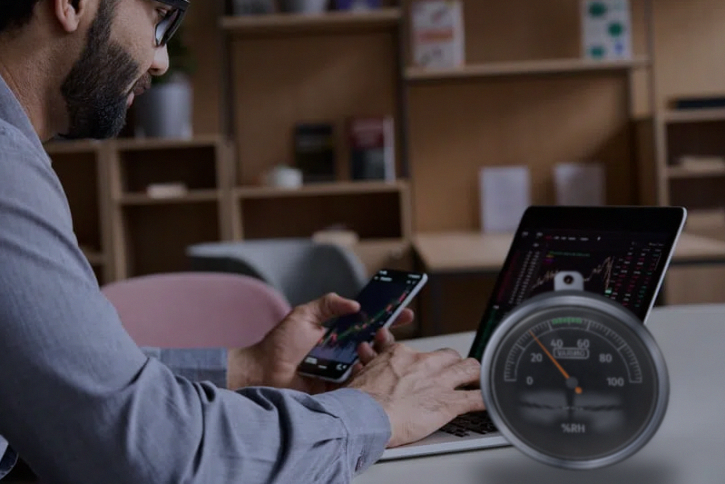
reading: **30** %
